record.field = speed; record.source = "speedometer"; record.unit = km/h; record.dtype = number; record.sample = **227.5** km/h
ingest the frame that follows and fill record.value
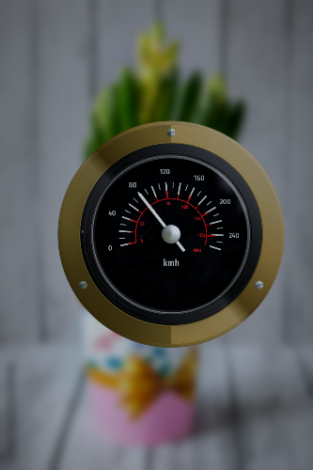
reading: **80** km/h
